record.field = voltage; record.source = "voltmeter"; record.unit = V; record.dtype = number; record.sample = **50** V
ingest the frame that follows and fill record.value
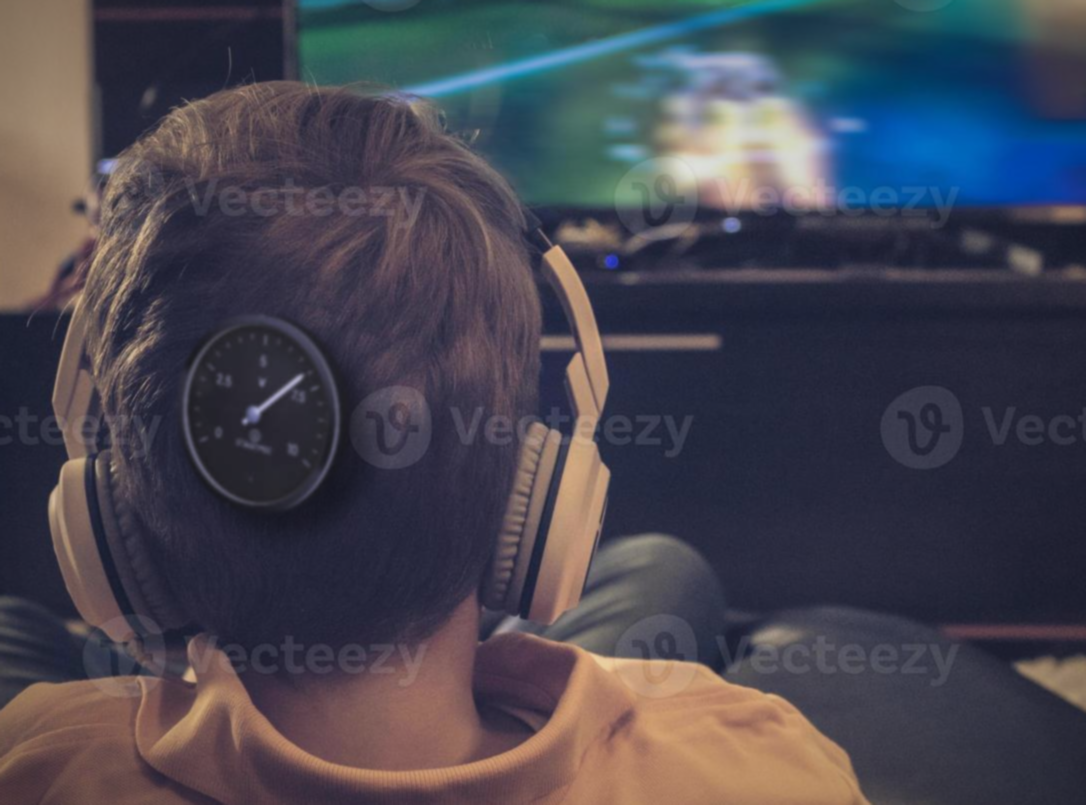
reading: **7** V
